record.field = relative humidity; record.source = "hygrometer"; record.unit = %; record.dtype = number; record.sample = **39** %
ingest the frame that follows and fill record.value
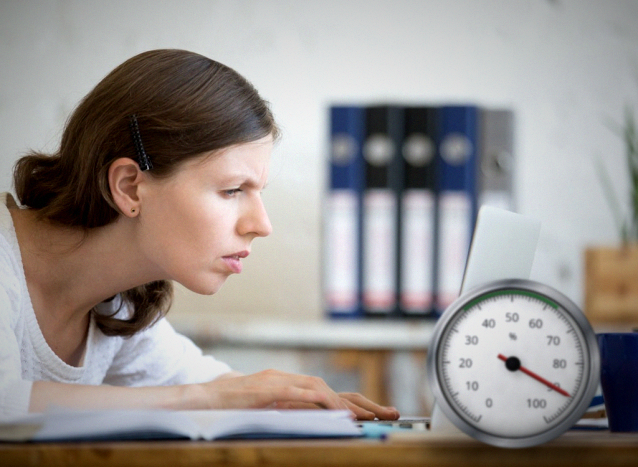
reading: **90** %
